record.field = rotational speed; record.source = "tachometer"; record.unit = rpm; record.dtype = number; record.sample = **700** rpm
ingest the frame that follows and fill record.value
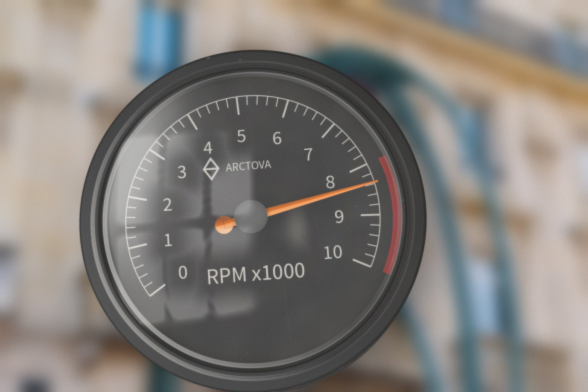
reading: **8400** rpm
